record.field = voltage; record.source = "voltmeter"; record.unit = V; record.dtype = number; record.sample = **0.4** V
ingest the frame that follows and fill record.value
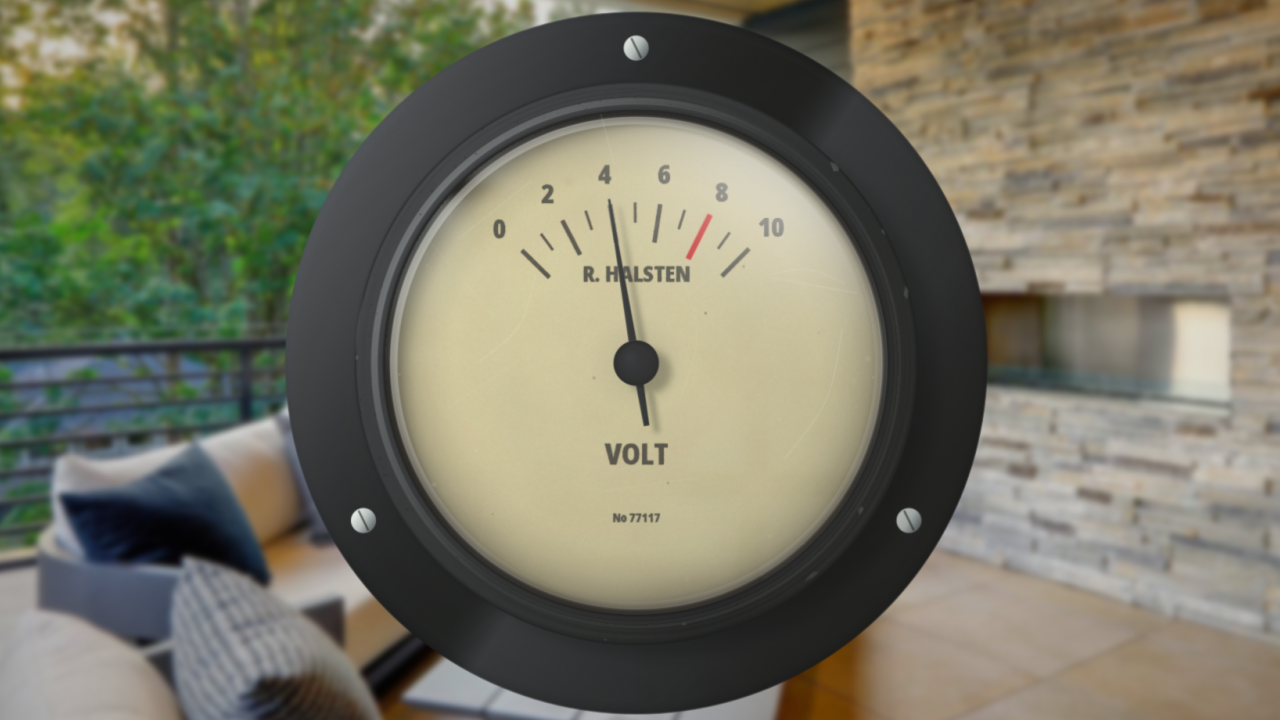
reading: **4** V
